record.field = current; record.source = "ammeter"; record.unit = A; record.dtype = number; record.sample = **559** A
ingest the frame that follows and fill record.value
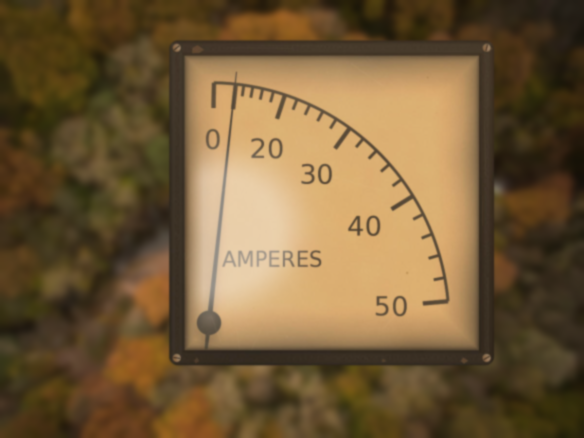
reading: **10** A
